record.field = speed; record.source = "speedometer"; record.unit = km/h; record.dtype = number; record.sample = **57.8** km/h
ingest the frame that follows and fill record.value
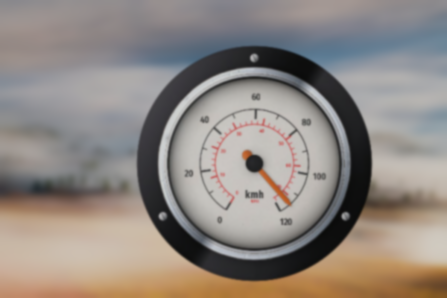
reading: **115** km/h
